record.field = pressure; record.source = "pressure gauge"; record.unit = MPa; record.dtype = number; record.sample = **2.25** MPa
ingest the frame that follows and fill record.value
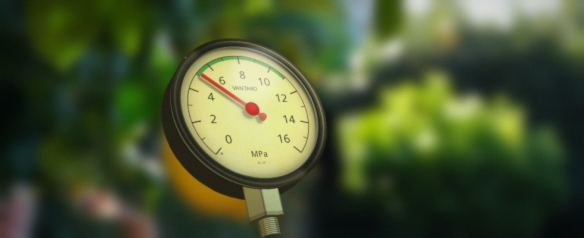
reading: **5** MPa
